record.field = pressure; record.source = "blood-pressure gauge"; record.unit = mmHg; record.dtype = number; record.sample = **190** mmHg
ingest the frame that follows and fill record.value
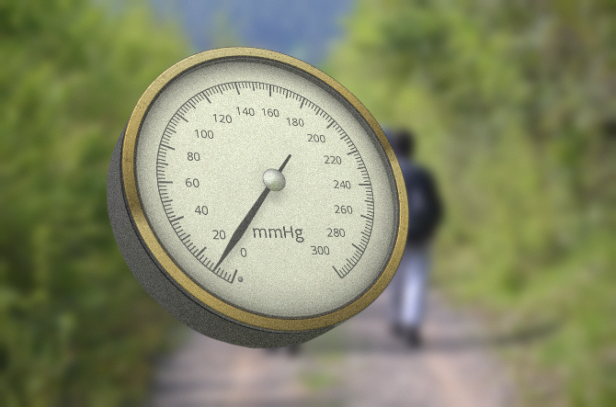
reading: **10** mmHg
